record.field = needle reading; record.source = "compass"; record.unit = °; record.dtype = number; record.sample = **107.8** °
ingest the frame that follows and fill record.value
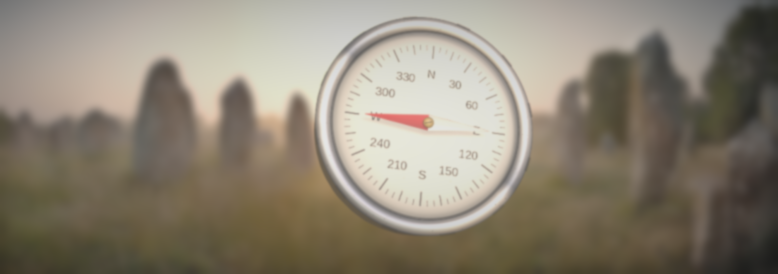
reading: **270** °
